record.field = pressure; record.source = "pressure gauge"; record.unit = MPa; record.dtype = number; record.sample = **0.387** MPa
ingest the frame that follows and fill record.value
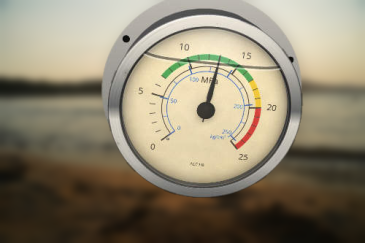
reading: **13** MPa
